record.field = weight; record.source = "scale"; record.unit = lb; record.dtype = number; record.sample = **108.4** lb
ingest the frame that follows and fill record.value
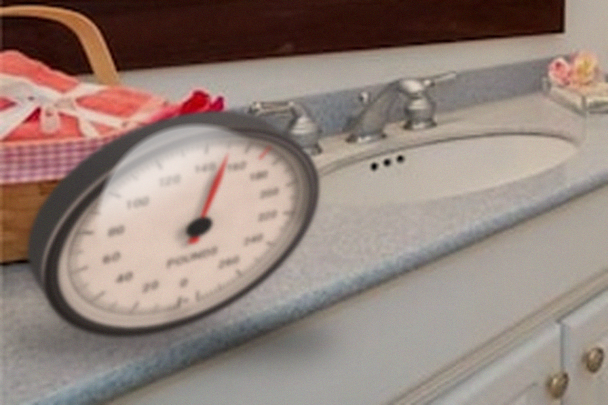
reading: **150** lb
